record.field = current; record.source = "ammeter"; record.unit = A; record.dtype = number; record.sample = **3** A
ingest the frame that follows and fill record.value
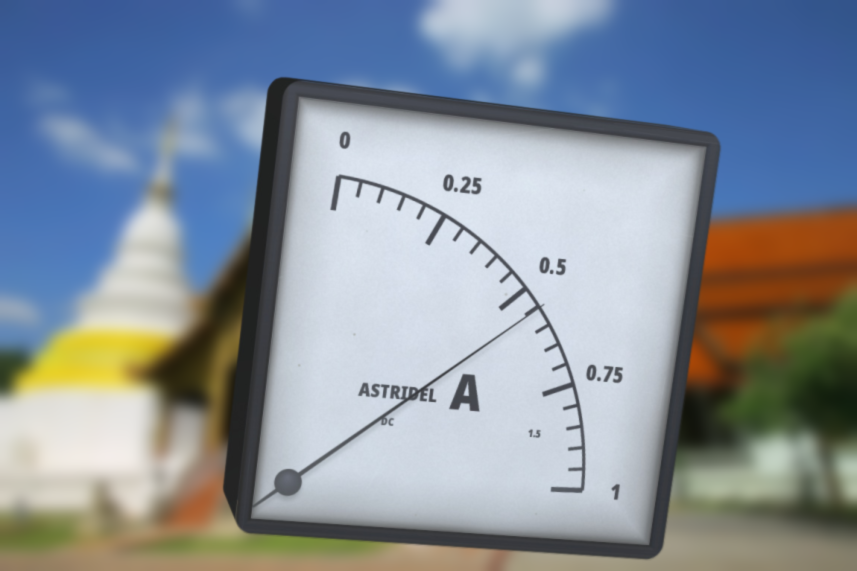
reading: **0.55** A
